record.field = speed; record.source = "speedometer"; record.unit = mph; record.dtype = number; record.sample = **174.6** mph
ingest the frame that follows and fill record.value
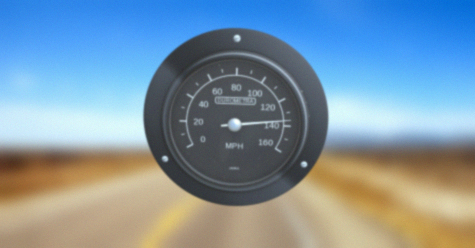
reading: **135** mph
